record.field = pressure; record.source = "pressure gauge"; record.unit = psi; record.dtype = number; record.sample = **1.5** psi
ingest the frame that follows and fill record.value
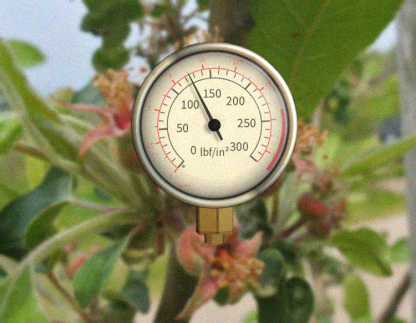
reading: **125** psi
